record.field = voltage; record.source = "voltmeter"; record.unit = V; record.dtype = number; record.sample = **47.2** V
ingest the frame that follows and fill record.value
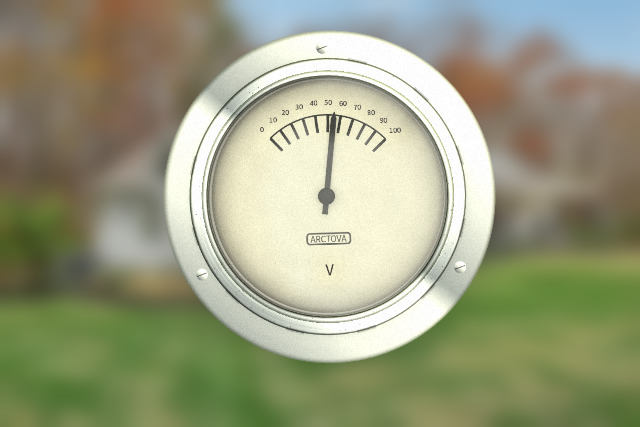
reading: **55** V
